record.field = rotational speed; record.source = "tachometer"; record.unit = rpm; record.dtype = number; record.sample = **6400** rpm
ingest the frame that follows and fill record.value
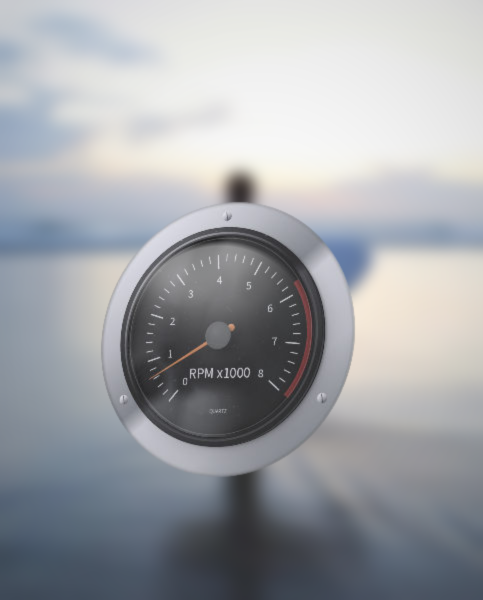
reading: **600** rpm
